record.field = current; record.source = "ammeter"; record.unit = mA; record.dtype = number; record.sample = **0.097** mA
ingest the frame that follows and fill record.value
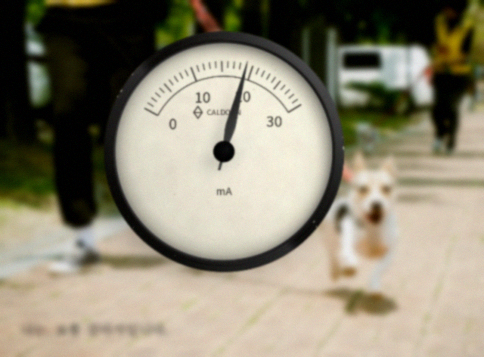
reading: **19** mA
